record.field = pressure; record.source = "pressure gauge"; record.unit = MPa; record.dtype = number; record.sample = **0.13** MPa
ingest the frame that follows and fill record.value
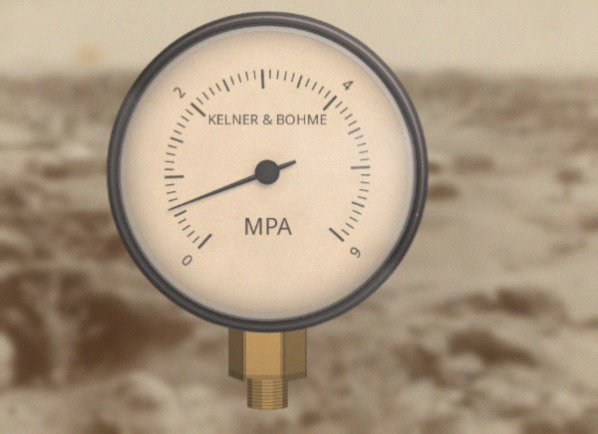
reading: **0.6** MPa
